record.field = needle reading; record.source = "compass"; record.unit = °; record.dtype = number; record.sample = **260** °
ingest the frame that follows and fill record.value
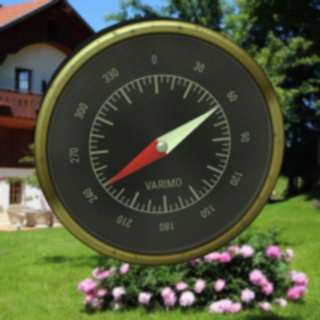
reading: **240** °
